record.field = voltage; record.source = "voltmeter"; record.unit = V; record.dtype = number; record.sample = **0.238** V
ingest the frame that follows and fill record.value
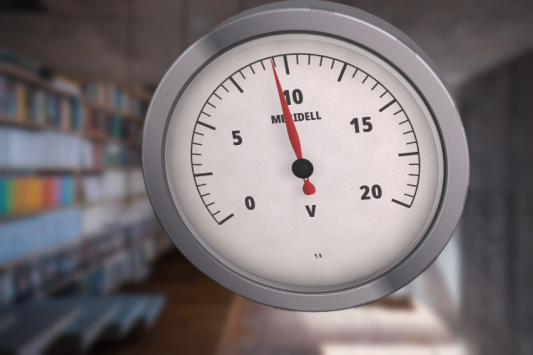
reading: **9.5** V
